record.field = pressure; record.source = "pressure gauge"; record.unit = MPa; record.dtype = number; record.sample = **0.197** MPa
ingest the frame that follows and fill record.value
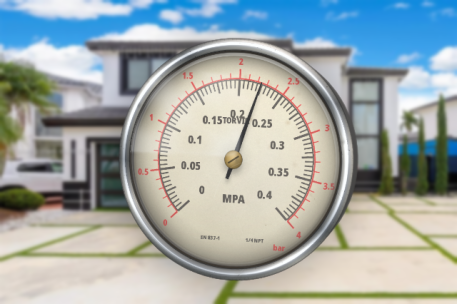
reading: **0.225** MPa
